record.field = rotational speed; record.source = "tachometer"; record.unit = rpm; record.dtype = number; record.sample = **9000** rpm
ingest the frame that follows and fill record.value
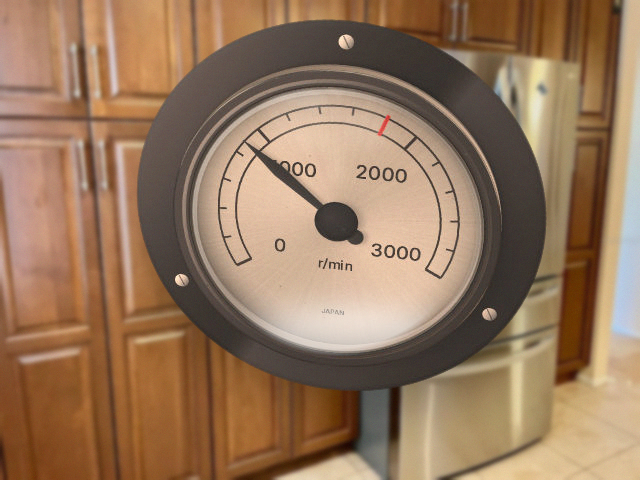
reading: **900** rpm
